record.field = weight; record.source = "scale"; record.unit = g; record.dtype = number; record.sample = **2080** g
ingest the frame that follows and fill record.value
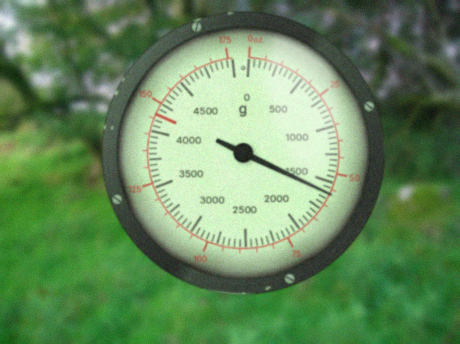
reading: **1600** g
